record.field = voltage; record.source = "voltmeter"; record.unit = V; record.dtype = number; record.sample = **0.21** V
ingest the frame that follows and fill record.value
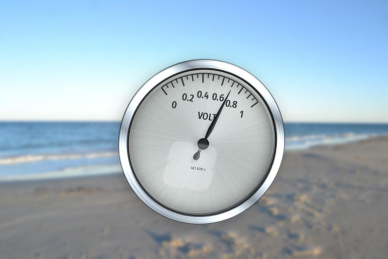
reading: **0.7** V
